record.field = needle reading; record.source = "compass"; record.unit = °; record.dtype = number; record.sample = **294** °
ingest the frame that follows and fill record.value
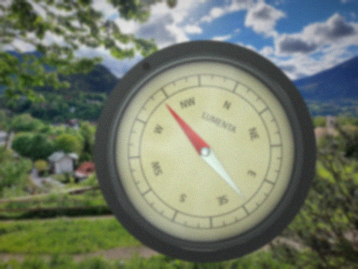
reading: **295** °
